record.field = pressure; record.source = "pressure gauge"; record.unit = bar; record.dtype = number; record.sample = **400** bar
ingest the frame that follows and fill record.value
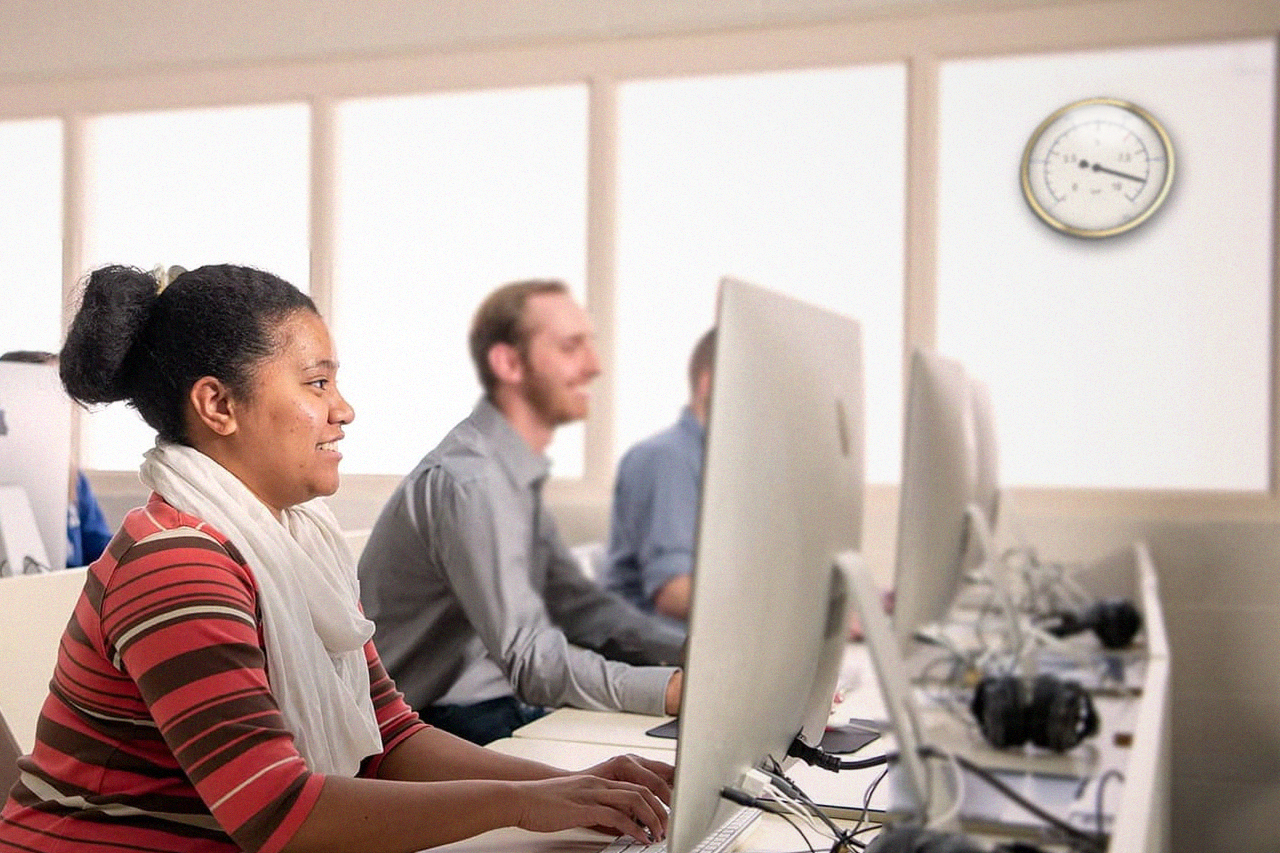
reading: **9** bar
